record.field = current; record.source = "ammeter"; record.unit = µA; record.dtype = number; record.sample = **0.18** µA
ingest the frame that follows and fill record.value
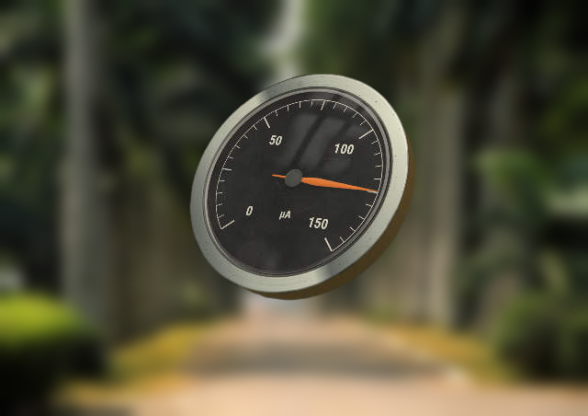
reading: **125** µA
